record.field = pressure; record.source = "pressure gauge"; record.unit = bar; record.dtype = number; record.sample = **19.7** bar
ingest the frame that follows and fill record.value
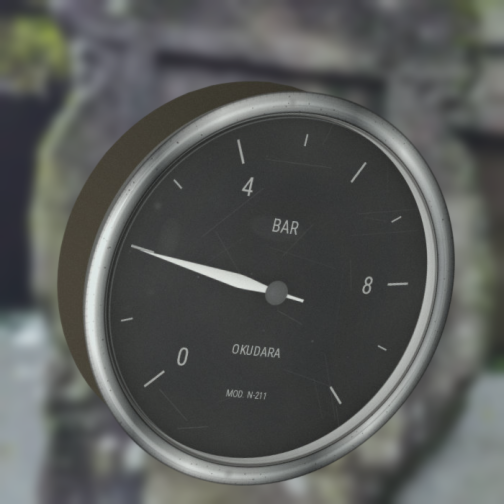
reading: **2** bar
